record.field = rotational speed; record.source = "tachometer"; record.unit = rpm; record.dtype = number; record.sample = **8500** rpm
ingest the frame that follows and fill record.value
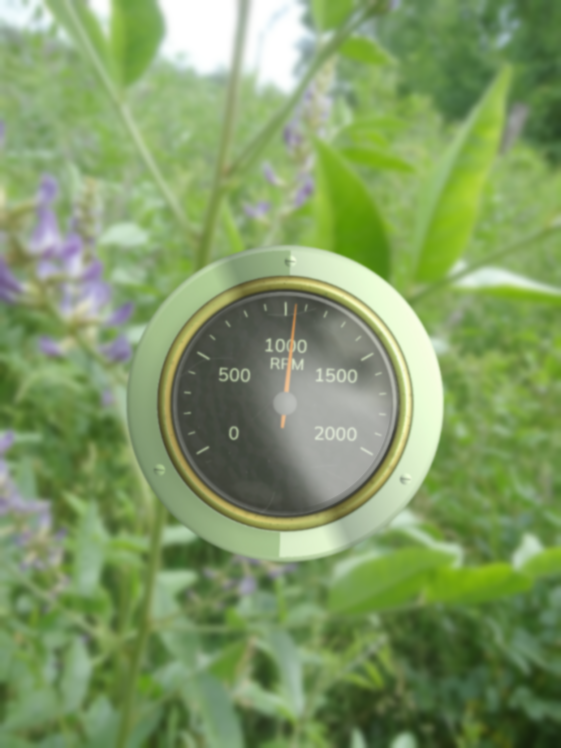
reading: **1050** rpm
